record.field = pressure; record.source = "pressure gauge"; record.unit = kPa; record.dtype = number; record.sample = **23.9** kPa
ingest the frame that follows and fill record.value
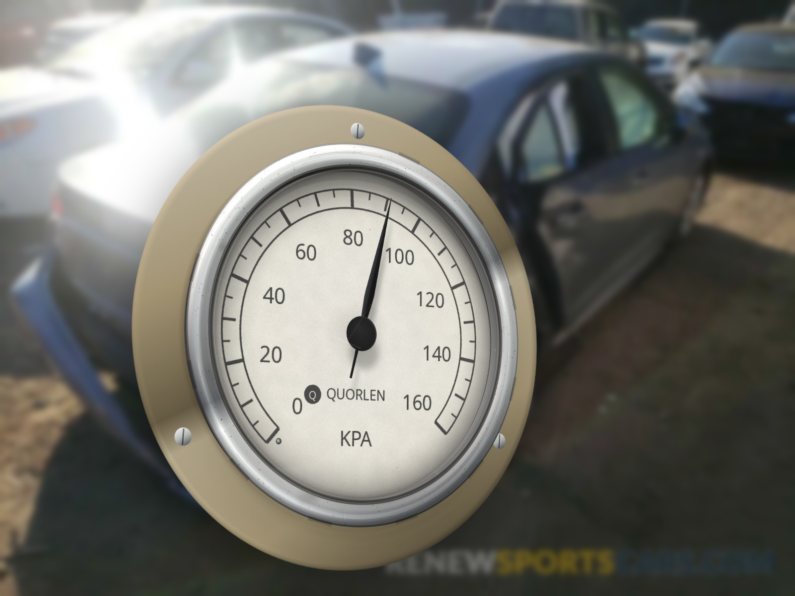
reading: **90** kPa
